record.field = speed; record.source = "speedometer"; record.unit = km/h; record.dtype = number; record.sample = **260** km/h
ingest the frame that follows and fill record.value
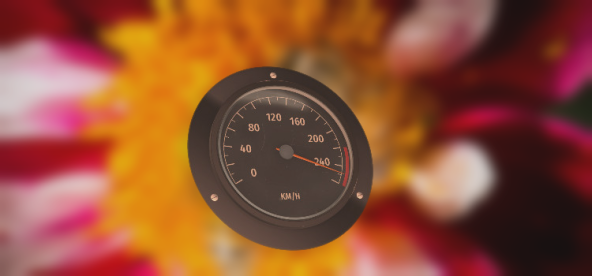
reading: **250** km/h
